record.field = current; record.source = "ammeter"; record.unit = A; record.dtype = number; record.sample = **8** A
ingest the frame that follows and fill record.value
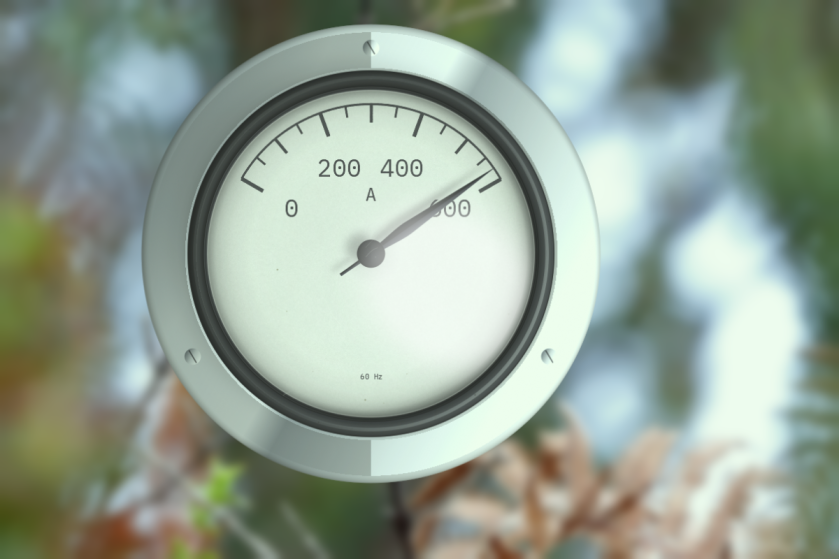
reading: **575** A
